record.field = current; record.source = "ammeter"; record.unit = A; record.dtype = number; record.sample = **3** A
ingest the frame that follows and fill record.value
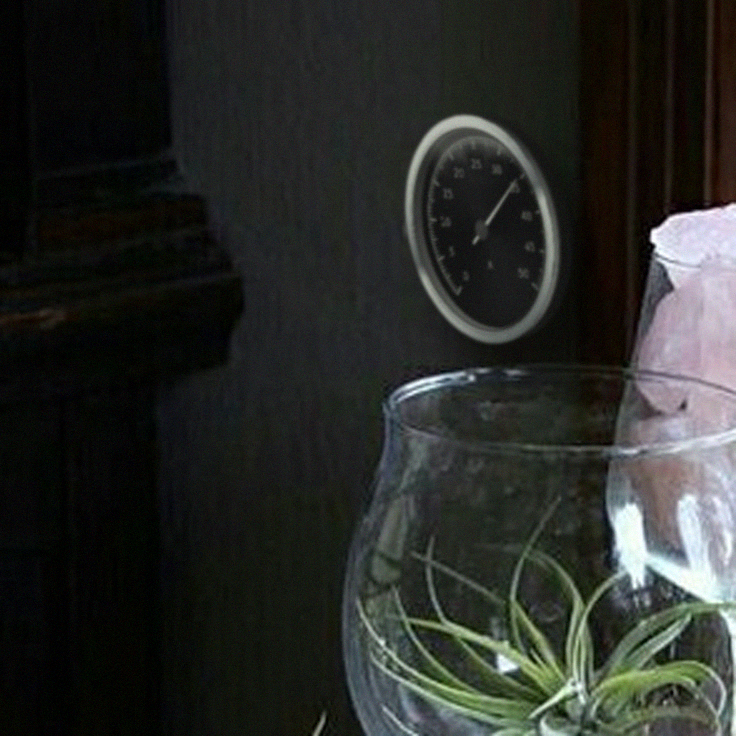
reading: **35** A
